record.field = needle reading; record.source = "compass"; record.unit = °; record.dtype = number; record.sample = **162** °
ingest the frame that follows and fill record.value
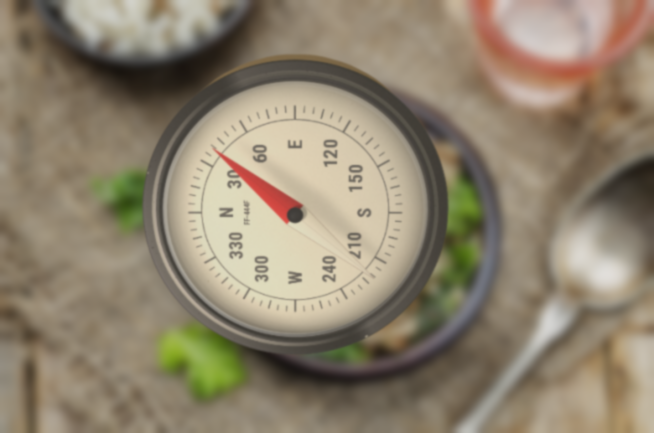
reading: **40** °
